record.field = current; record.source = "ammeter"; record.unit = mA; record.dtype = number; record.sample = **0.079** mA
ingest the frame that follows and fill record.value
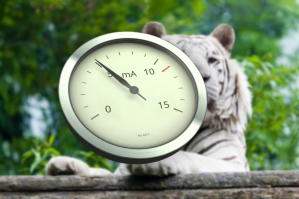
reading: **5** mA
